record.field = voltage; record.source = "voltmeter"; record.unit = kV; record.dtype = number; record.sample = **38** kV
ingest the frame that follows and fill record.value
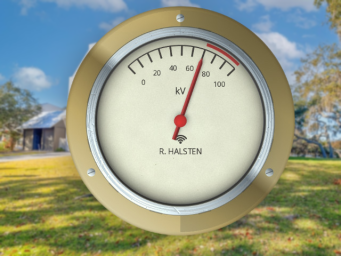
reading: **70** kV
